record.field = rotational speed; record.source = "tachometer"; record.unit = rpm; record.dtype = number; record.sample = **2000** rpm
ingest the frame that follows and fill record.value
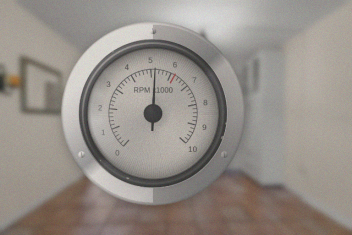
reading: **5200** rpm
